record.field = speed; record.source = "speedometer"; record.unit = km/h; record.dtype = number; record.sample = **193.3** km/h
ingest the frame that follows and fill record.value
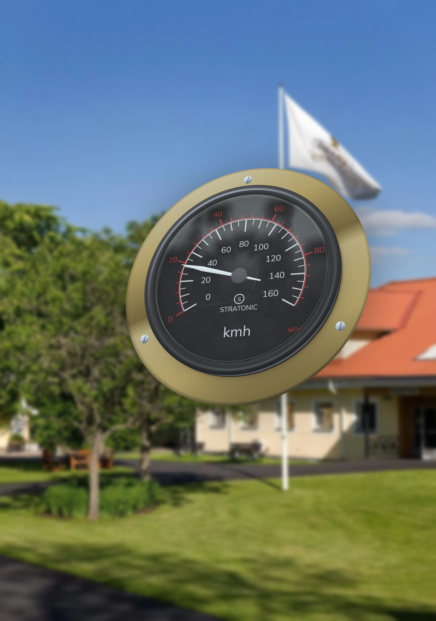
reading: **30** km/h
